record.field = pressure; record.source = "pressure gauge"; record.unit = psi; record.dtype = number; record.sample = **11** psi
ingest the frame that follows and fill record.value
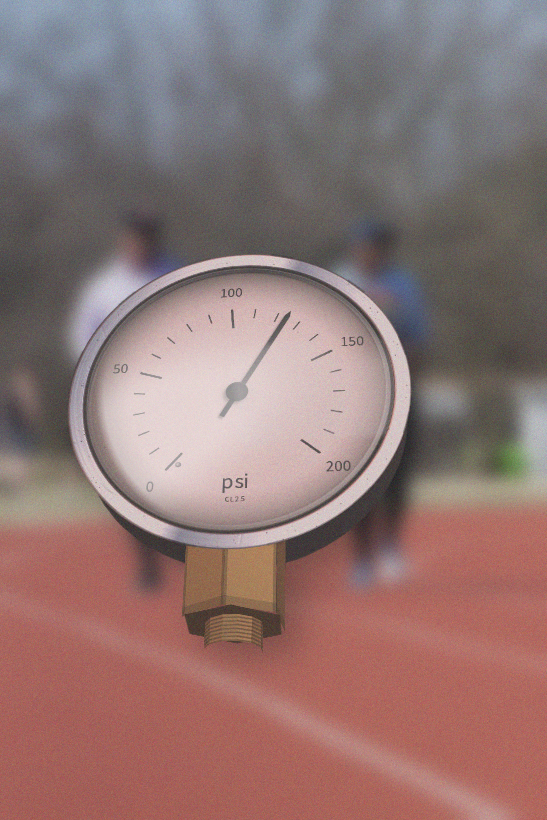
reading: **125** psi
